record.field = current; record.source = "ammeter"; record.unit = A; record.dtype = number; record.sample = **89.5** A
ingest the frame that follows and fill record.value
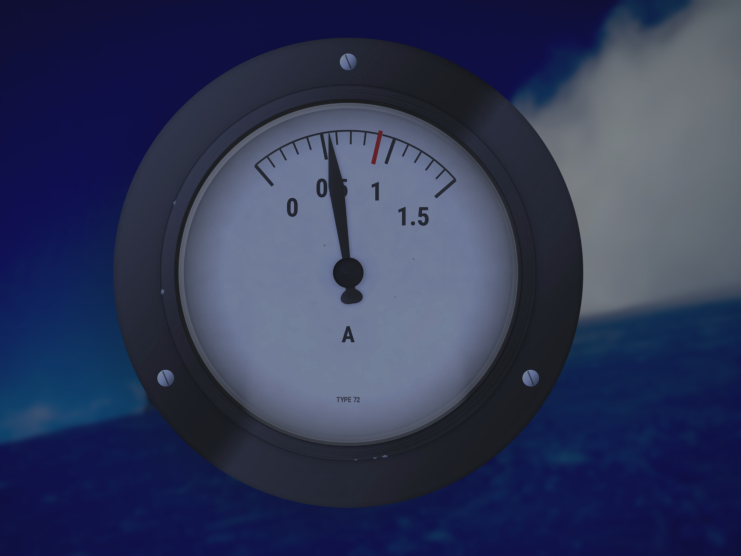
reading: **0.55** A
